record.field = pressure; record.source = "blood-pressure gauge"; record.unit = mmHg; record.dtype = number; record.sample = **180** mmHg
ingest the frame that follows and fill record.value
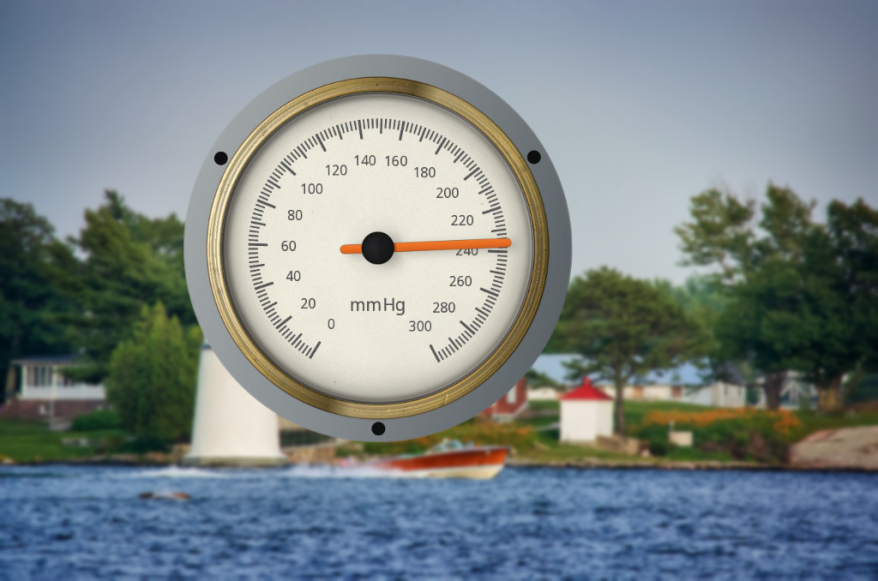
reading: **236** mmHg
